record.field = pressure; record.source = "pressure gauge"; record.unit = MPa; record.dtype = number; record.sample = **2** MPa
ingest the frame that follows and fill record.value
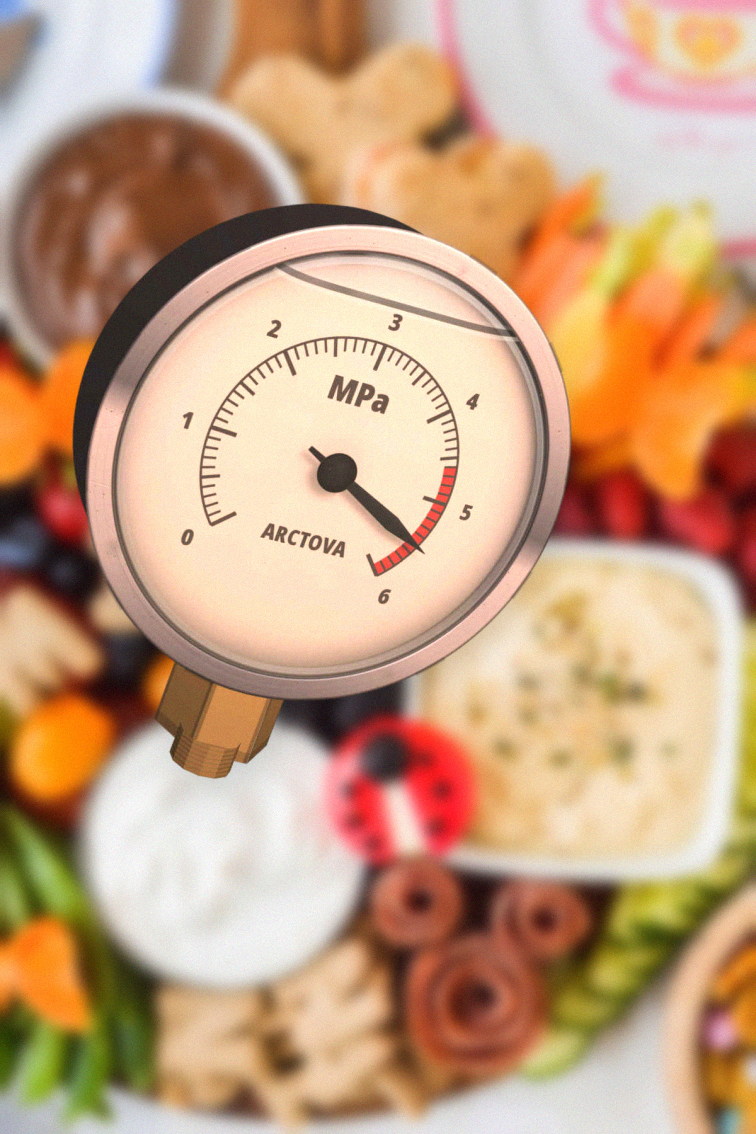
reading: **5.5** MPa
